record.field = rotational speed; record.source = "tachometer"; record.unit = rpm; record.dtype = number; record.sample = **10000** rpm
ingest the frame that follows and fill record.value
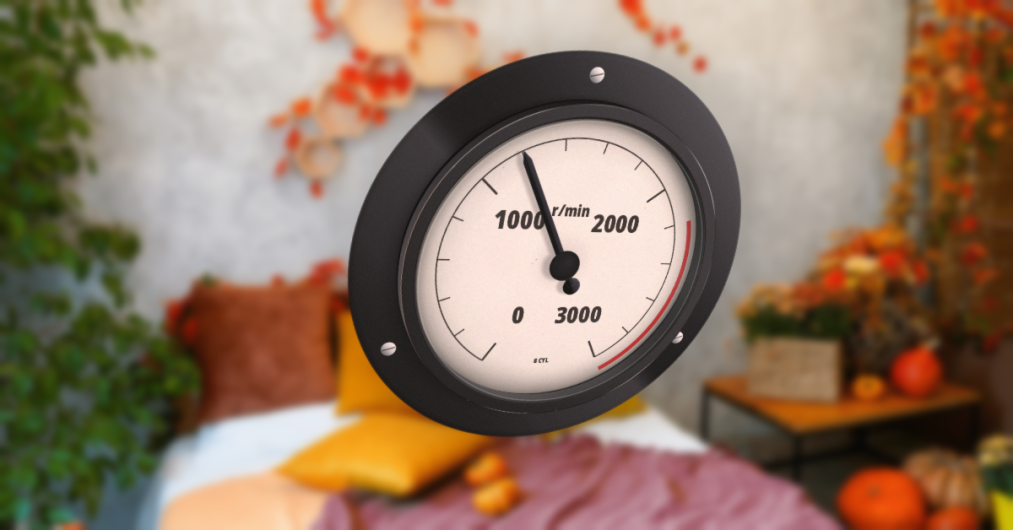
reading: **1200** rpm
